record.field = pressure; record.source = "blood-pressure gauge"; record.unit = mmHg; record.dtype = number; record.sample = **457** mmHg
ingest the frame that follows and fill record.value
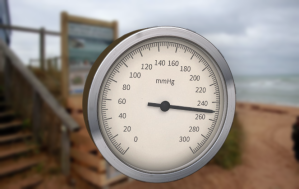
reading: **250** mmHg
